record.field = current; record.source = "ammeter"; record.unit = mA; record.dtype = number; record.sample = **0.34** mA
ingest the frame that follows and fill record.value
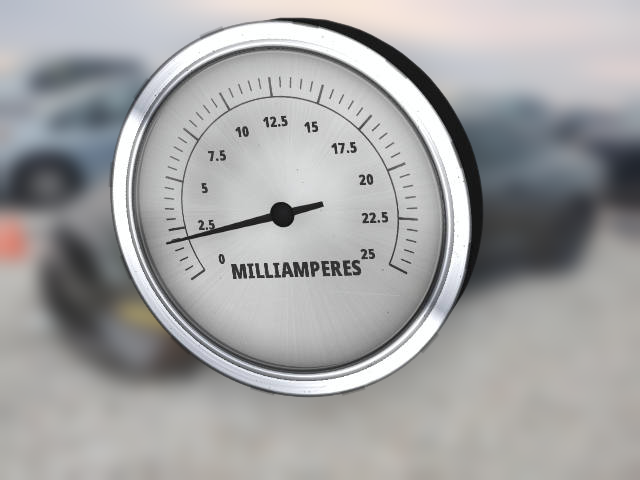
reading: **2** mA
